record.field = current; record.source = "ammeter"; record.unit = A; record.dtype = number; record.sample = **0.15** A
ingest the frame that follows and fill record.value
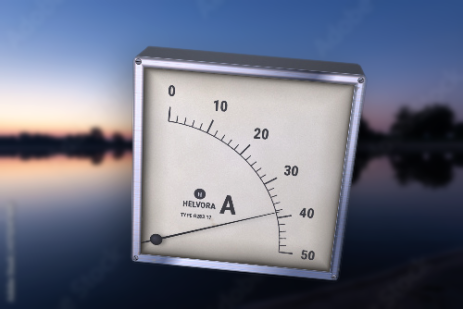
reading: **38** A
